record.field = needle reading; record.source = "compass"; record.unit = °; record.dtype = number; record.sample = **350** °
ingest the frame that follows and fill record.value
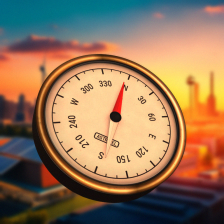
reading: **355** °
